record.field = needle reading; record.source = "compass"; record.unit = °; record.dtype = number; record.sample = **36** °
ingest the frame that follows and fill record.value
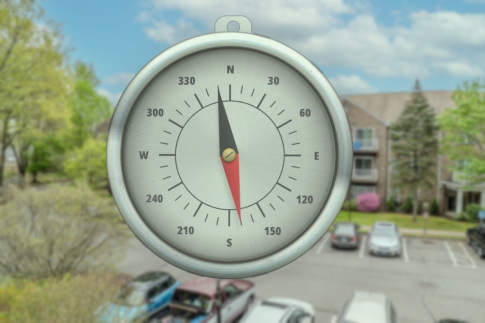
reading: **170** °
